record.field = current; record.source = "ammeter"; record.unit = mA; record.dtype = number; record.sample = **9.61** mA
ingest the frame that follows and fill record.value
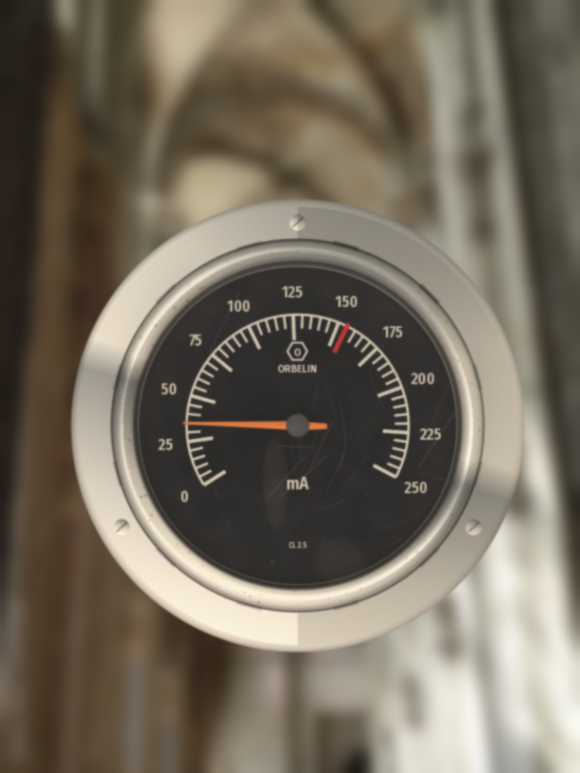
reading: **35** mA
